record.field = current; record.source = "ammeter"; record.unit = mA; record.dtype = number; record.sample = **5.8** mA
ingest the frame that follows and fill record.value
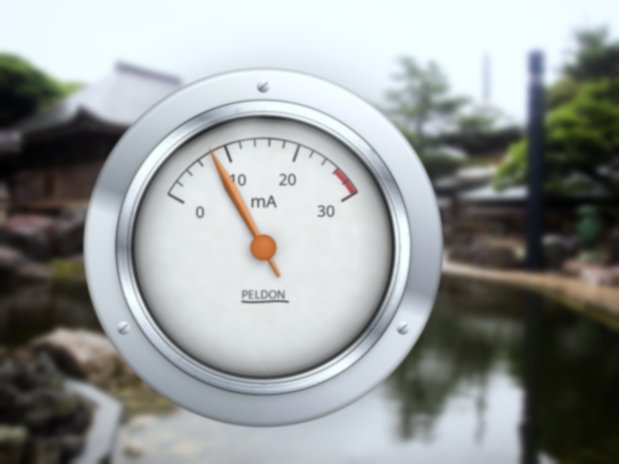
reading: **8** mA
